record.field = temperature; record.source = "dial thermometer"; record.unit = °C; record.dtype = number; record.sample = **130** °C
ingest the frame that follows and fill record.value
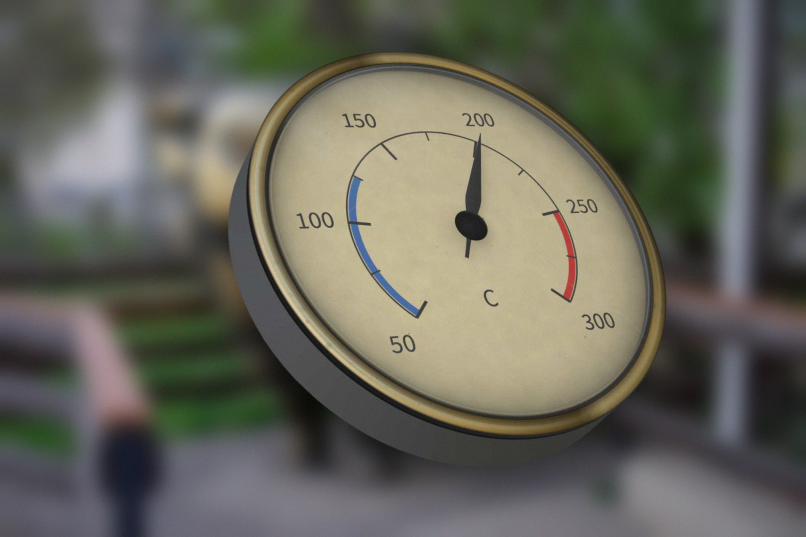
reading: **200** °C
